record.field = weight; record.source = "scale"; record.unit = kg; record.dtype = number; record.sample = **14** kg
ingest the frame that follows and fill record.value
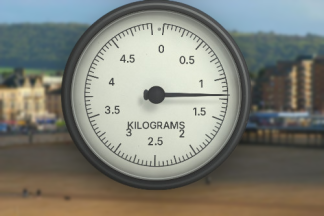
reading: **1.2** kg
